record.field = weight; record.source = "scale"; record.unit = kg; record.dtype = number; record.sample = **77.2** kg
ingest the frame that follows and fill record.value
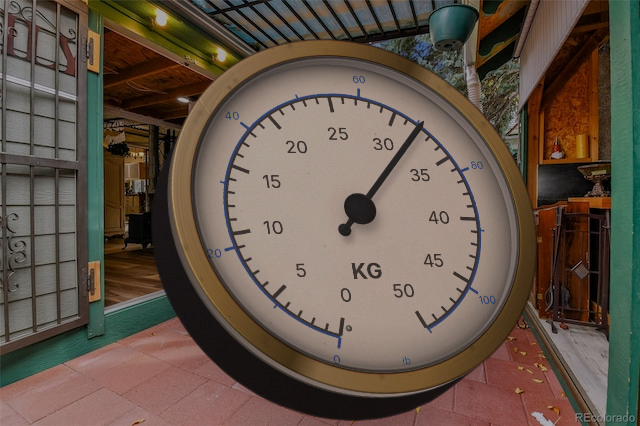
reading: **32** kg
